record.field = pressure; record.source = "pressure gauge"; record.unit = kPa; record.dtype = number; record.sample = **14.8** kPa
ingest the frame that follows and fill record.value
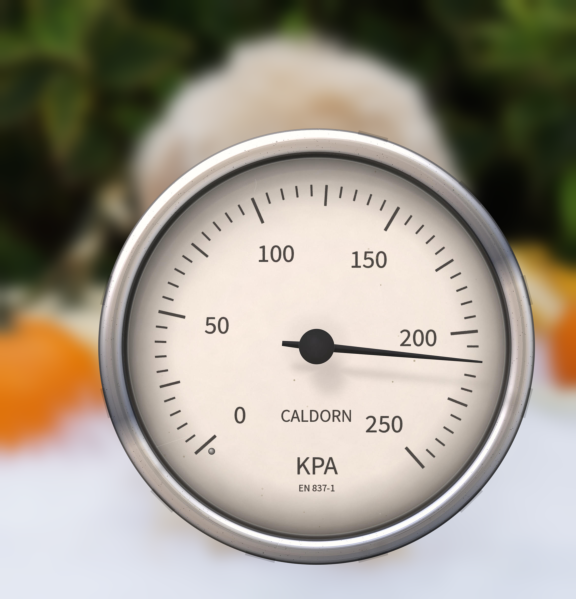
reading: **210** kPa
